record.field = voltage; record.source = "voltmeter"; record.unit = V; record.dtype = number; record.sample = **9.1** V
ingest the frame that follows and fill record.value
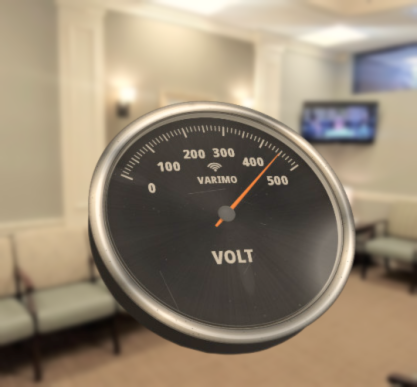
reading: **450** V
